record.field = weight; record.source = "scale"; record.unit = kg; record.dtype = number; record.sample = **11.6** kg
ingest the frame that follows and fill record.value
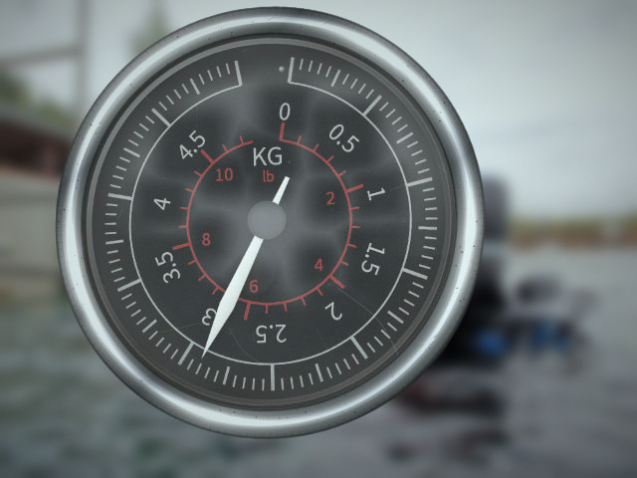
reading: **2.9** kg
